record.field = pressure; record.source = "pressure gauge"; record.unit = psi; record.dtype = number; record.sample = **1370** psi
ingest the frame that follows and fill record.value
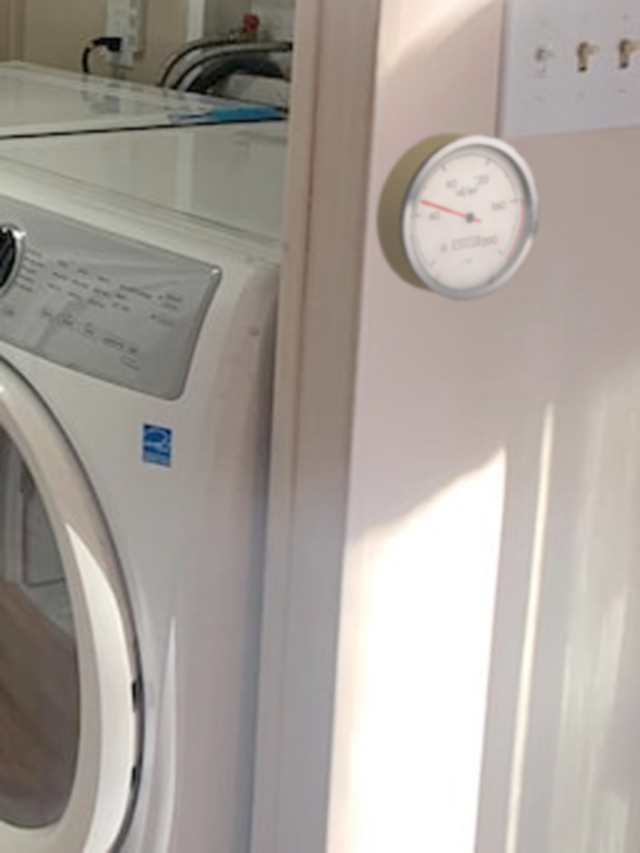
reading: **50** psi
